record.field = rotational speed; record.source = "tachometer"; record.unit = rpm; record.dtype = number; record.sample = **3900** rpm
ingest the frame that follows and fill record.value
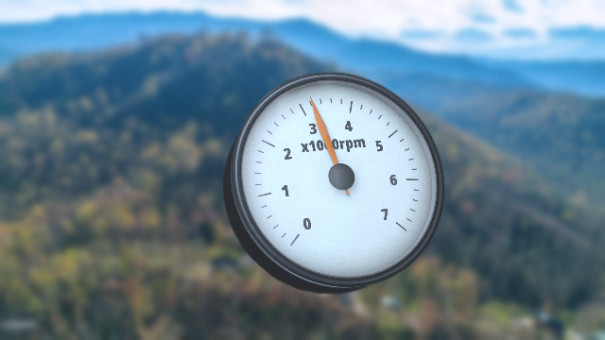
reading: **3200** rpm
